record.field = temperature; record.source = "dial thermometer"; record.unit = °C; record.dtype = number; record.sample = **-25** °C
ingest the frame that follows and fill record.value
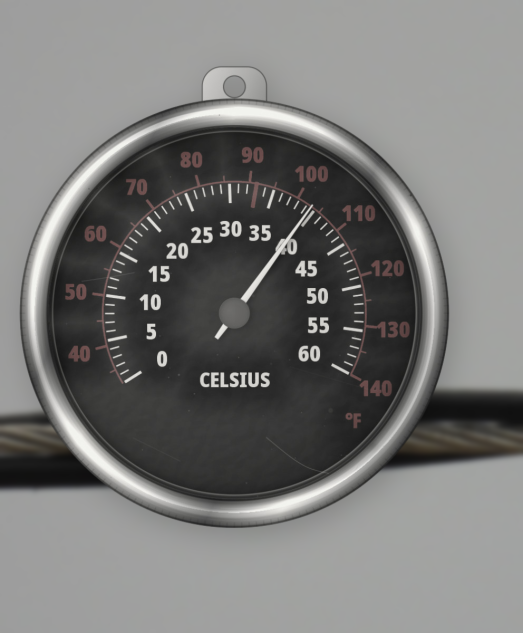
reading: **39.5** °C
